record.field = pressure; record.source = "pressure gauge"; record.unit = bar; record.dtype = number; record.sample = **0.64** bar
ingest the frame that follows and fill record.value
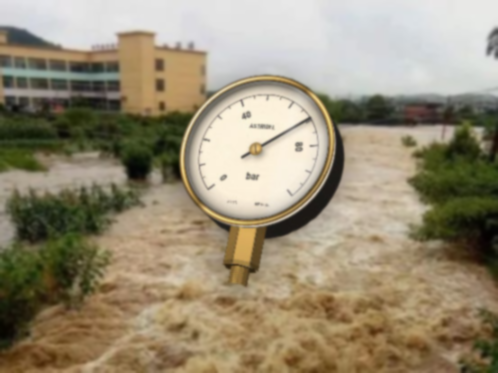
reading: **70** bar
